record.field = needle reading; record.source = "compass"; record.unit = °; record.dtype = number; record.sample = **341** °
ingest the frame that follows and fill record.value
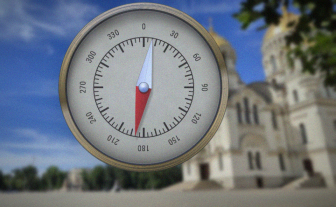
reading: **190** °
